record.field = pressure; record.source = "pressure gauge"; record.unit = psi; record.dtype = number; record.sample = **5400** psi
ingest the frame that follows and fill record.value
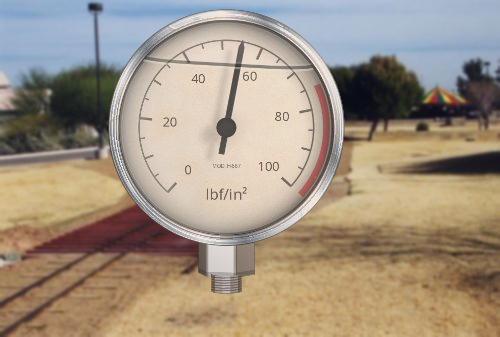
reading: **55** psi
